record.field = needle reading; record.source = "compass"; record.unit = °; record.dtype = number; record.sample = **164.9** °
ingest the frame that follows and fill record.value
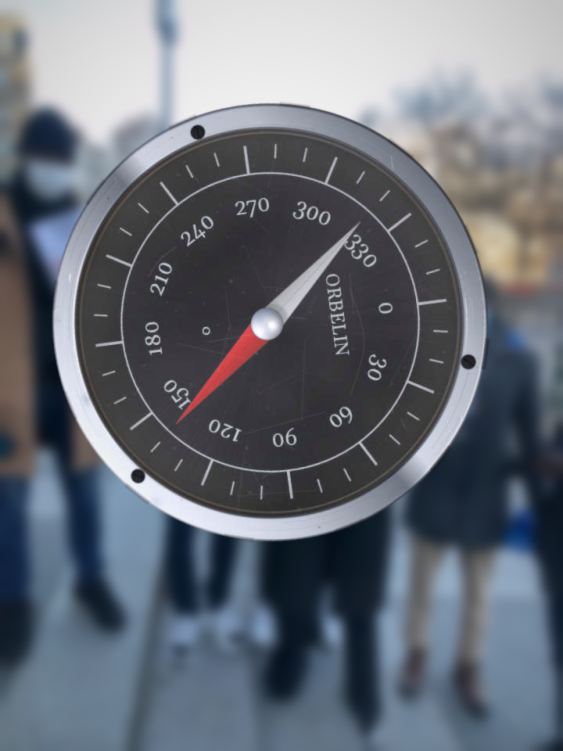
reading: **140** °
